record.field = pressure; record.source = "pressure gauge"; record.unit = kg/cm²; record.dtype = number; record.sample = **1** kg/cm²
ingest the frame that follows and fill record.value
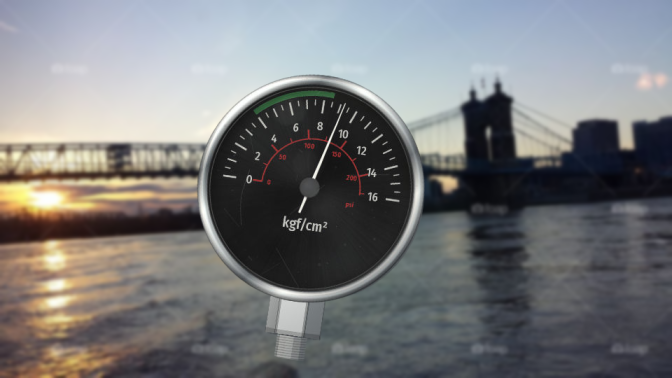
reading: **9.25** kg/cm²
